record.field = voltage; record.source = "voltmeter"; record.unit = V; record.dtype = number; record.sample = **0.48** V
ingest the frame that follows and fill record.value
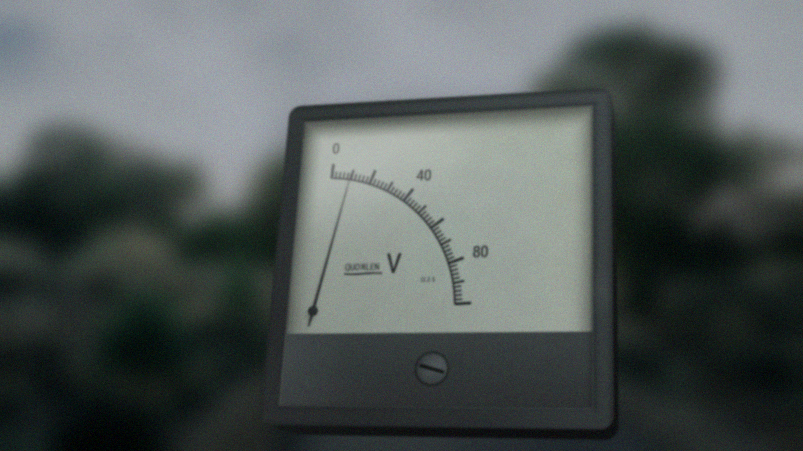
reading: **10** V
